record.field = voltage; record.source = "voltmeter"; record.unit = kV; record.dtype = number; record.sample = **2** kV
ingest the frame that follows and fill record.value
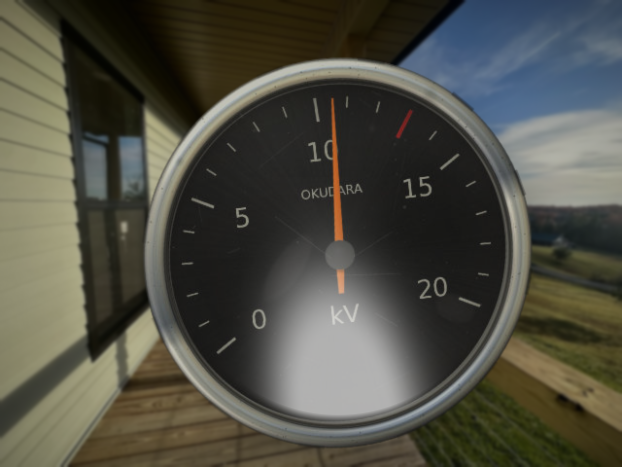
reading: **10.5** kV
